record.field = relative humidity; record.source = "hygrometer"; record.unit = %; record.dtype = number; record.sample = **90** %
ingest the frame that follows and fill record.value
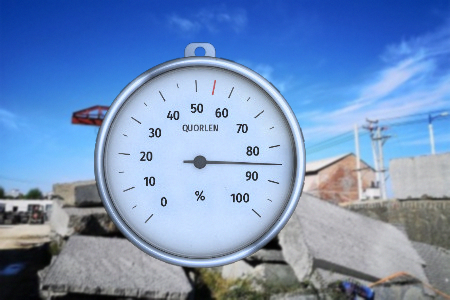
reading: **85** %
